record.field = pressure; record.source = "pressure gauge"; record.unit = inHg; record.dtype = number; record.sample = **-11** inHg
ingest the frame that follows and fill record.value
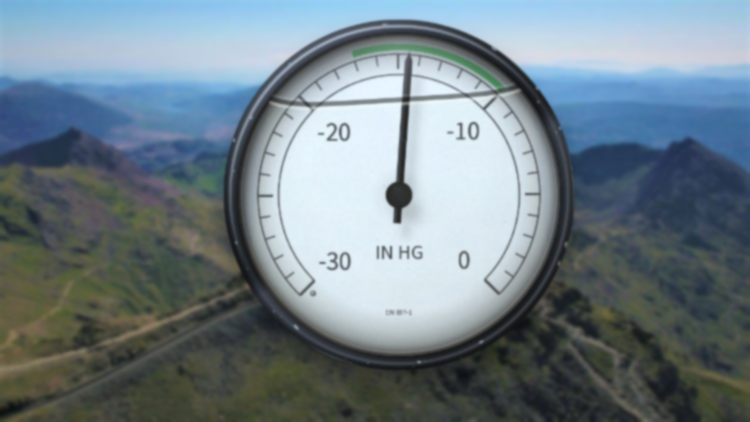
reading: **-14.5** inHg
